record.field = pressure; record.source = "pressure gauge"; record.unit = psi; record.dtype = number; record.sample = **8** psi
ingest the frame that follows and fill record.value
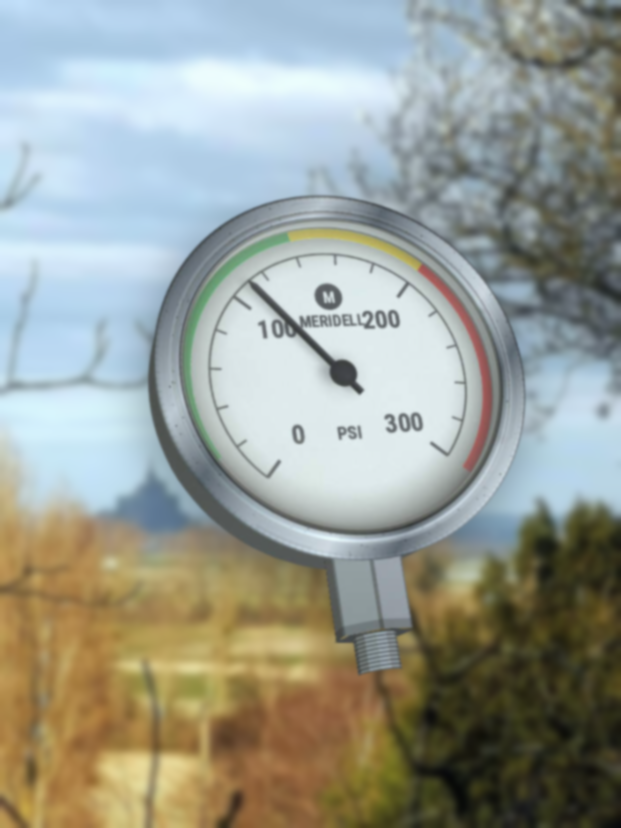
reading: **110** psi
